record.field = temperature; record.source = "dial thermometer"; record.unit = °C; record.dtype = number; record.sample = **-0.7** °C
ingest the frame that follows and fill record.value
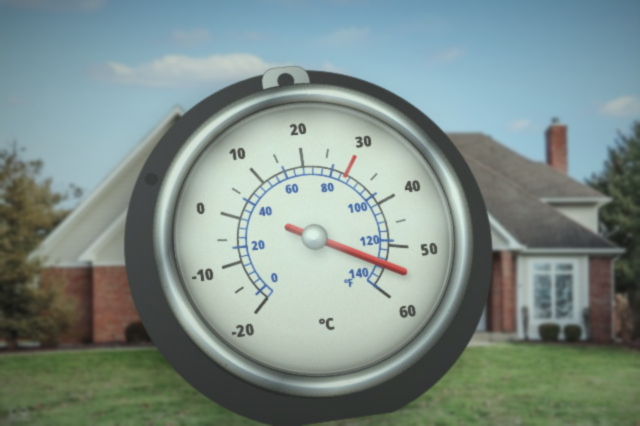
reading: **55** °C
